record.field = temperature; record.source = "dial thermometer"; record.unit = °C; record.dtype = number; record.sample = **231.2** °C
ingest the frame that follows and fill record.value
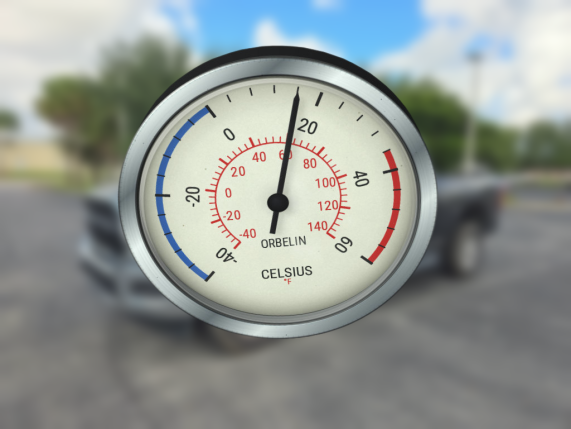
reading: **16** °C
